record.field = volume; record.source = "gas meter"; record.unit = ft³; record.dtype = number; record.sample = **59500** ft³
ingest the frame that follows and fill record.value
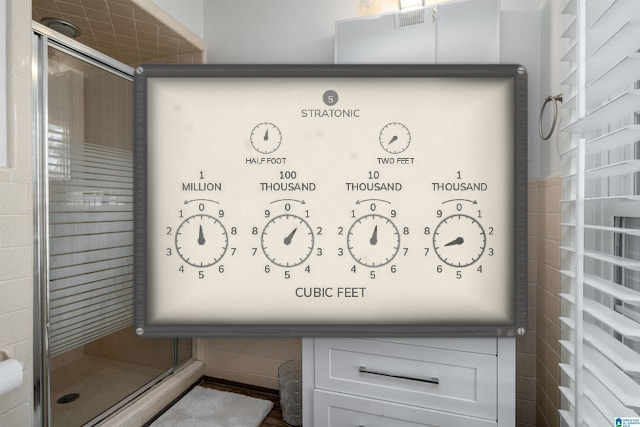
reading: **9700** ft³
